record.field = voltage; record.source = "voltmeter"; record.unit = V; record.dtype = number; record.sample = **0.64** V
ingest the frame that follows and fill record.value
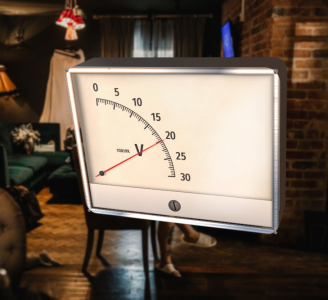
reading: **20** V
